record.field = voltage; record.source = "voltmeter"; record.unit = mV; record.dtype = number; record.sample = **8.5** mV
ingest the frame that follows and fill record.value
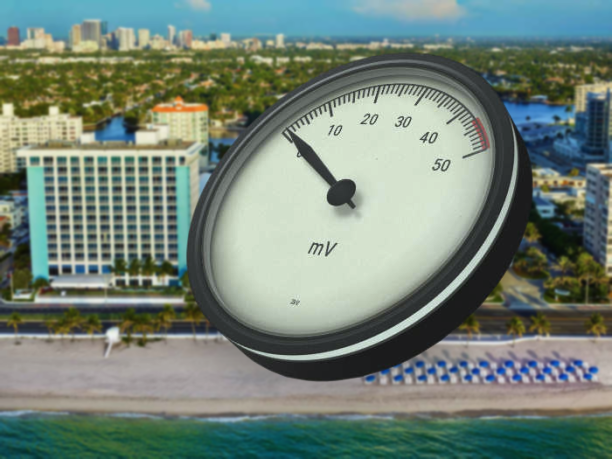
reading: **1** mV
